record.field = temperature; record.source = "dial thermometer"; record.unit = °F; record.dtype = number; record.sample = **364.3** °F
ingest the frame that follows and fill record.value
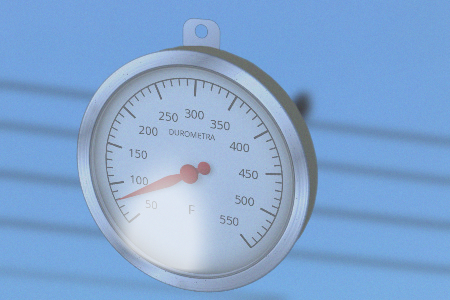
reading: **80** °F
